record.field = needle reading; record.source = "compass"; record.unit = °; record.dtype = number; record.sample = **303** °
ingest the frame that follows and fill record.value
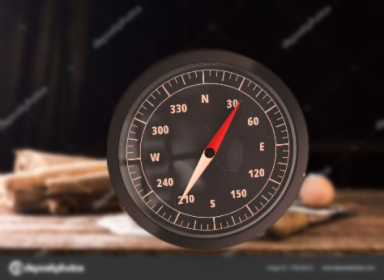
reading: **35** °
